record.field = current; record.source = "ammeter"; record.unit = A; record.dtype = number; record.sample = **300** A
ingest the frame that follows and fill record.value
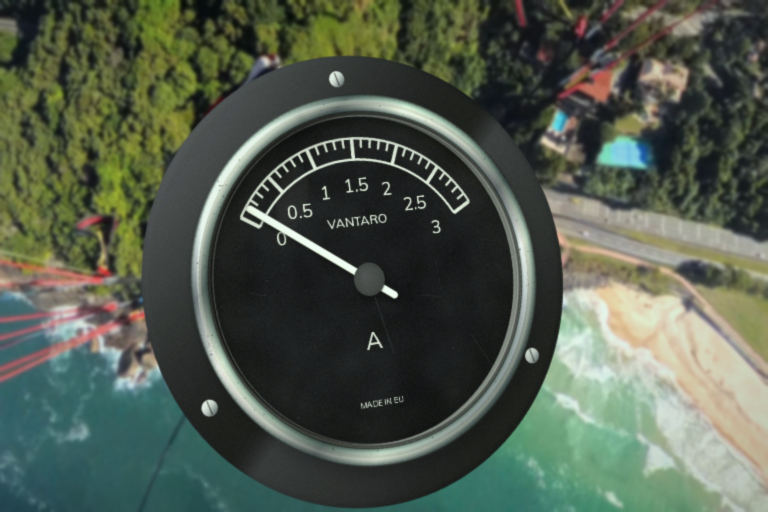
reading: **0.1** A
